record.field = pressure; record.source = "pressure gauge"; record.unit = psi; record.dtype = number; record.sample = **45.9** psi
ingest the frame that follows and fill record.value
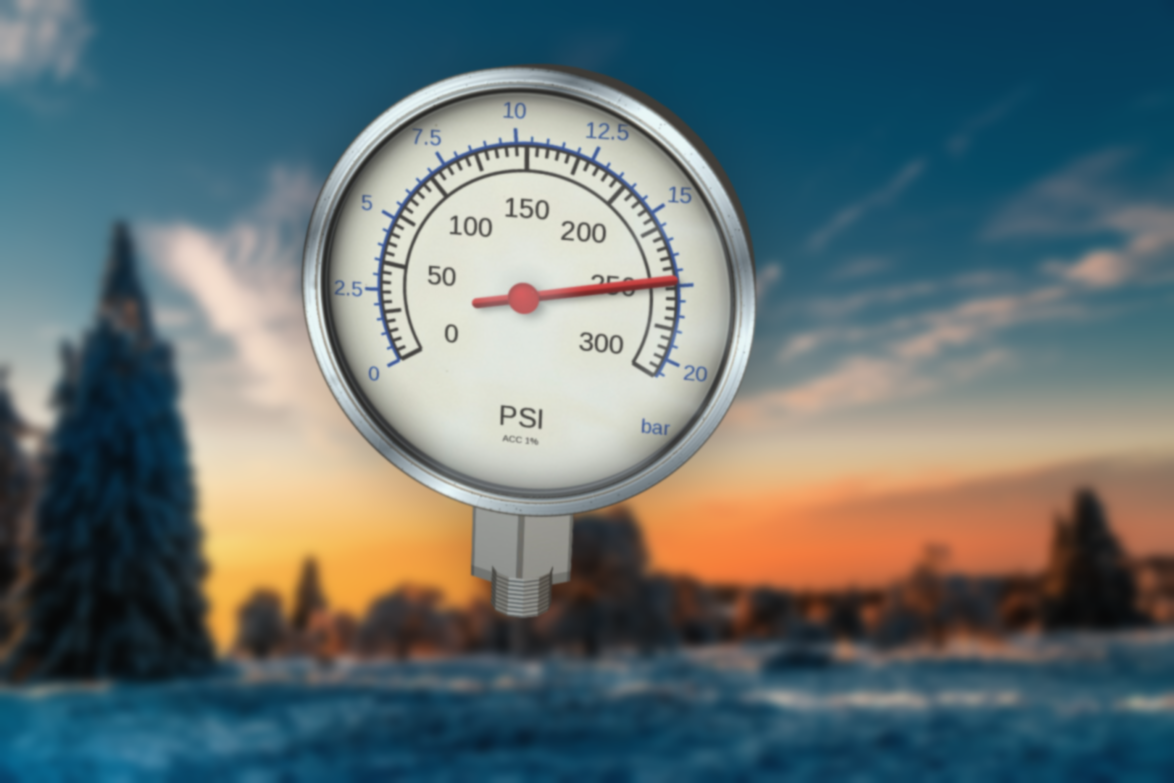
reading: **250** psi
